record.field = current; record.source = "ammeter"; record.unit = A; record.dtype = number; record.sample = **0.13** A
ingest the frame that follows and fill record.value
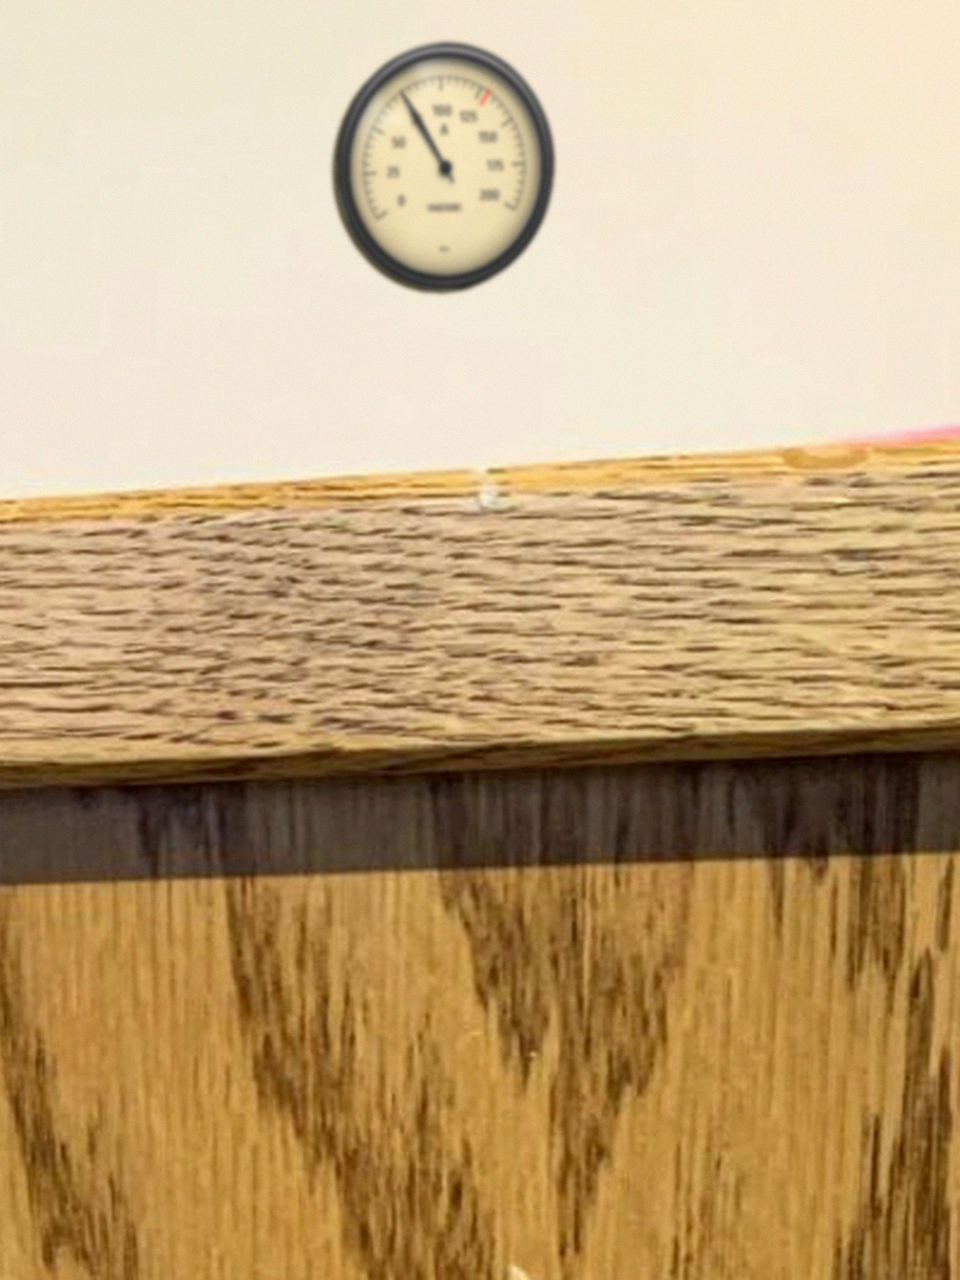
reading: **75** A
